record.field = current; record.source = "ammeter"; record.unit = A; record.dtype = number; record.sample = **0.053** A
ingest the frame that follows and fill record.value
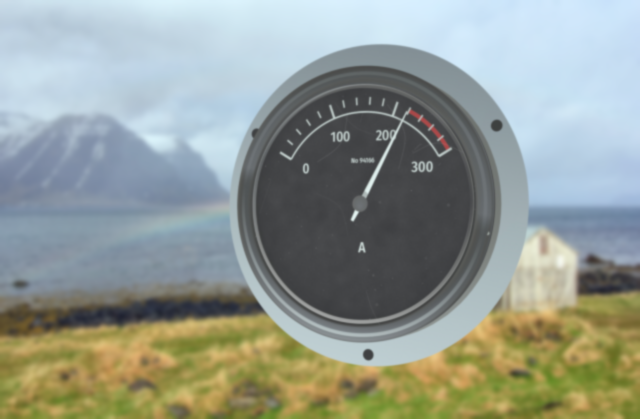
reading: **220** A
